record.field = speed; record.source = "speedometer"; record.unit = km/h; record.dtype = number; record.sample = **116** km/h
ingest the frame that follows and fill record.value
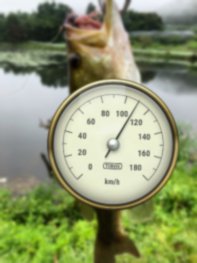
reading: **110** km/h
